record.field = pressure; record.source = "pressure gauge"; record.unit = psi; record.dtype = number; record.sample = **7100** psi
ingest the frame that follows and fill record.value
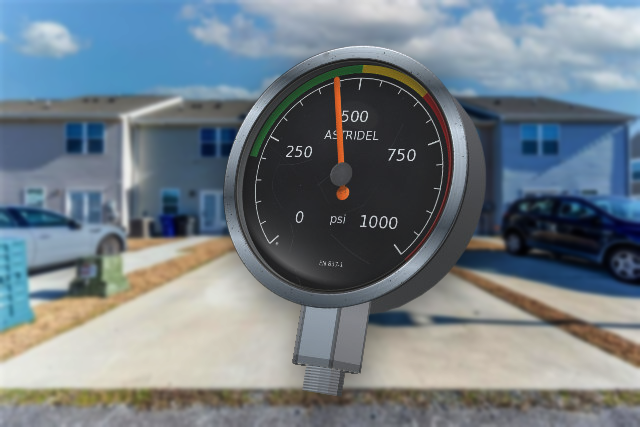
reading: **450** psi
